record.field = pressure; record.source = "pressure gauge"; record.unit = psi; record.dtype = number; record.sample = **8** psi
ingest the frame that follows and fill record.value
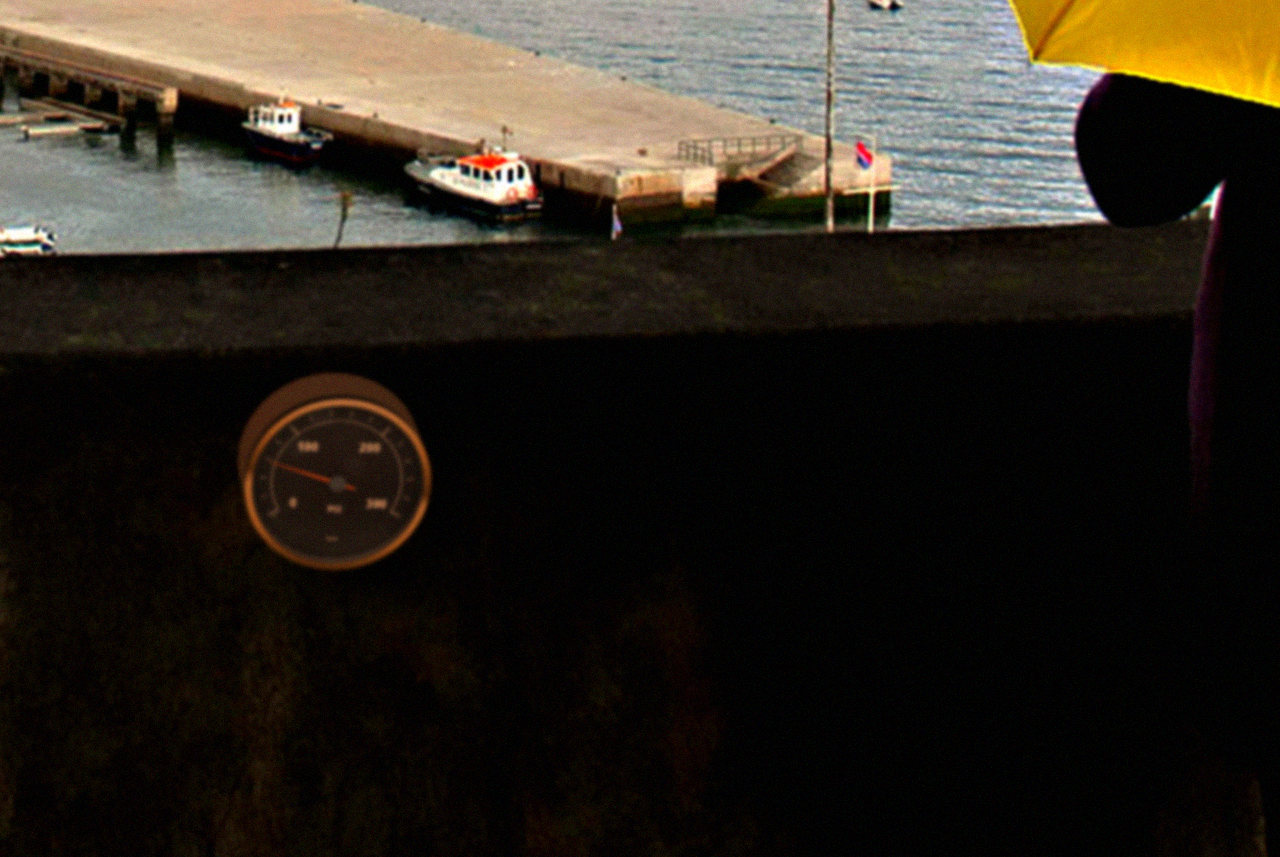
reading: **60** psi
